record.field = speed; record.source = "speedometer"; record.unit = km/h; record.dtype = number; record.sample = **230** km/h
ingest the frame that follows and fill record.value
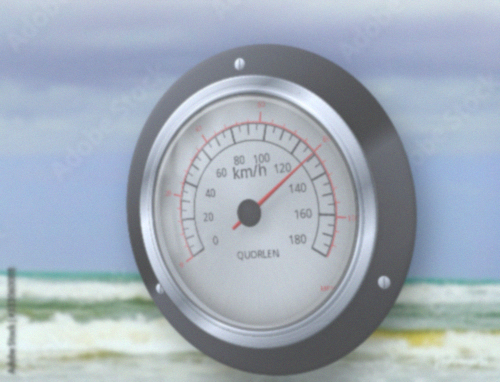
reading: **130** km/h
